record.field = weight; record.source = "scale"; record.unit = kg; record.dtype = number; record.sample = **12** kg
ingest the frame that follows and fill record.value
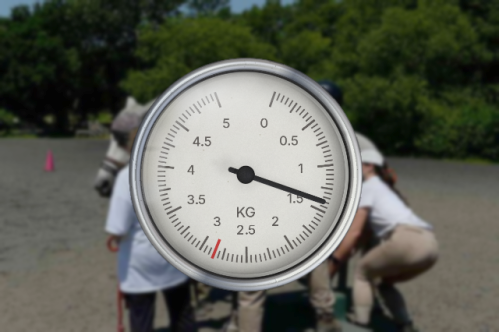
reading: **1.4** kg
